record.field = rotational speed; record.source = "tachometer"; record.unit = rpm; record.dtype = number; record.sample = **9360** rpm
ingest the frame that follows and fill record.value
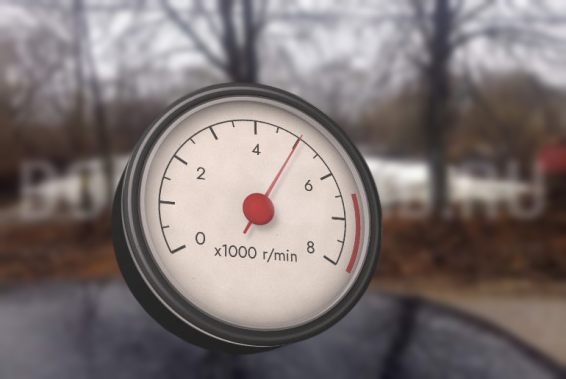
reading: **5000** rpm
